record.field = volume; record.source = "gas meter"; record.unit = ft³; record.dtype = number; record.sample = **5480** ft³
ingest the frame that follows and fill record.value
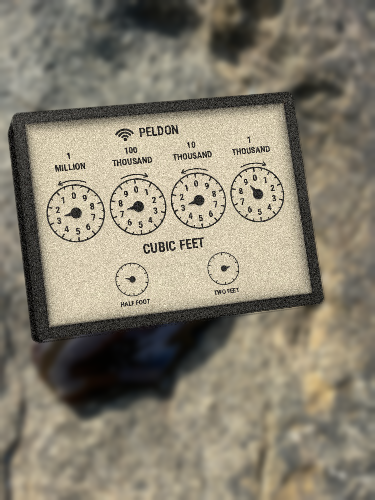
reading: **272900** ft³
